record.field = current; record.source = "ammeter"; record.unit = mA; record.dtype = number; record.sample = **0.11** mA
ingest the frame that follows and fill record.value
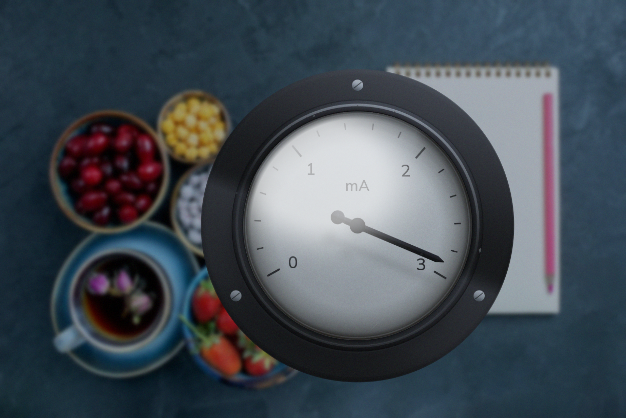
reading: **2.9** mA
